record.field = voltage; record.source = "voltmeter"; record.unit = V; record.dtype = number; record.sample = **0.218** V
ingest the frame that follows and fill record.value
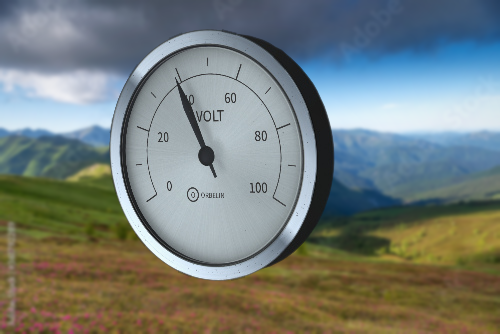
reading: **40** V
